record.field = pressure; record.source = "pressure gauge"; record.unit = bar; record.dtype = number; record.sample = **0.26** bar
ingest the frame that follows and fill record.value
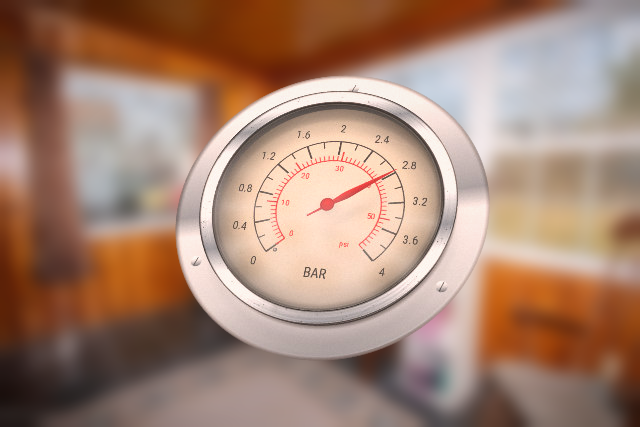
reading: **2.8** bar
